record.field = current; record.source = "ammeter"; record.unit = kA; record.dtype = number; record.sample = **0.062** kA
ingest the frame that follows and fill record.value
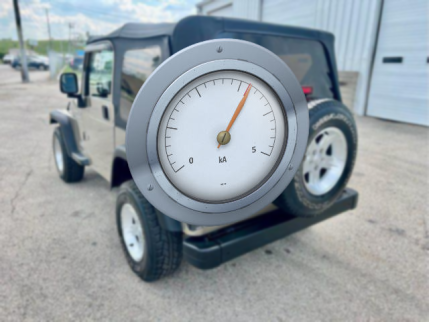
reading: **3.2** kA
